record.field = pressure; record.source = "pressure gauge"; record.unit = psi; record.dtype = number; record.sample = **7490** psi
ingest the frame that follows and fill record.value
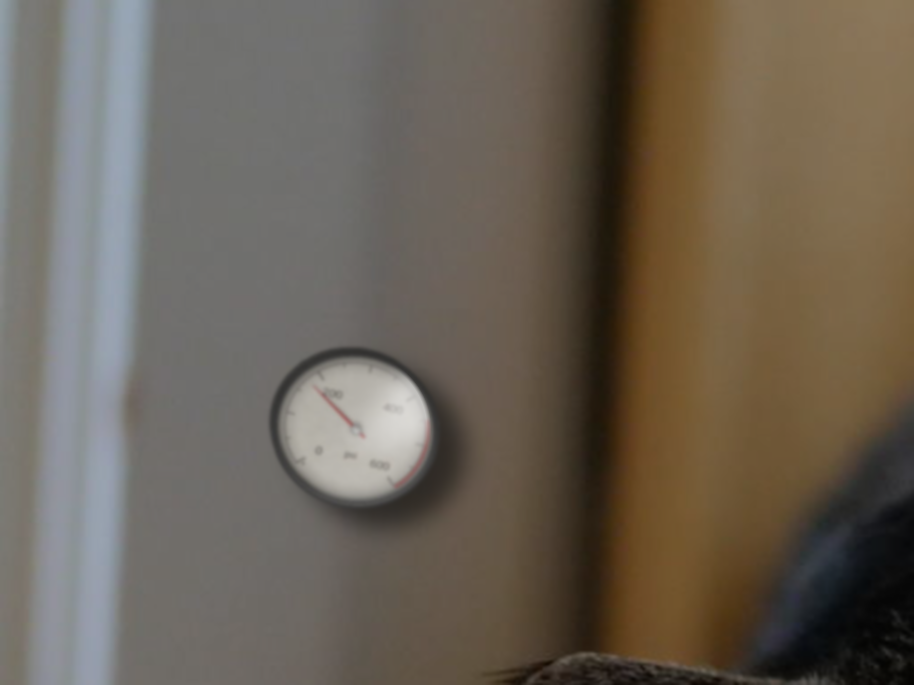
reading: **175** psi
